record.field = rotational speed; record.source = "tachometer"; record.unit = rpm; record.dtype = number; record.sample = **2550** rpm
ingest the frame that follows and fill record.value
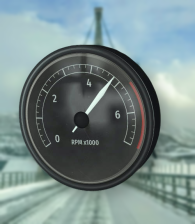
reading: **4800** rpm
